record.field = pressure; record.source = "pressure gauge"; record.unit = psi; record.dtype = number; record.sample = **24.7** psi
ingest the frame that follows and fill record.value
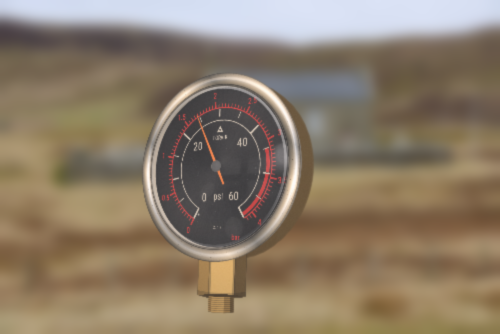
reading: **25** psi
